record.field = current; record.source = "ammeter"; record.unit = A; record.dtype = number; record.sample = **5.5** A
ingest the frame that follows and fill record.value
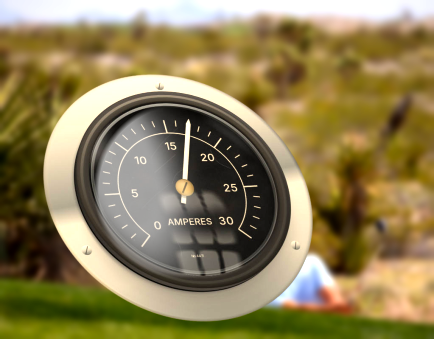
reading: **17** A
